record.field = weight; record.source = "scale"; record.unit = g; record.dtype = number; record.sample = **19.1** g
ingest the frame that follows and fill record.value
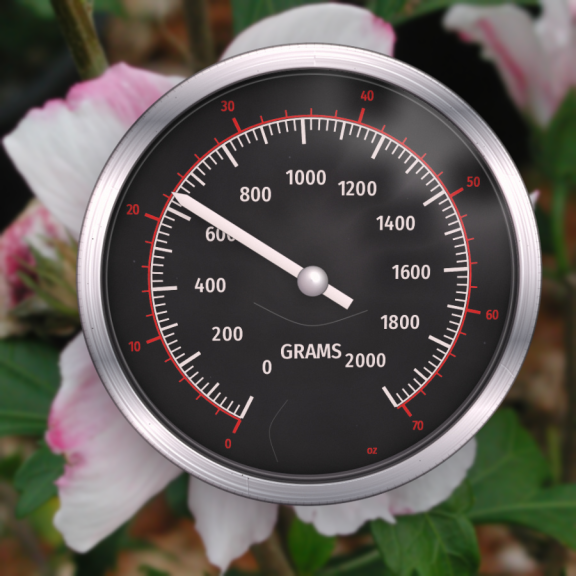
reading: **640** g
